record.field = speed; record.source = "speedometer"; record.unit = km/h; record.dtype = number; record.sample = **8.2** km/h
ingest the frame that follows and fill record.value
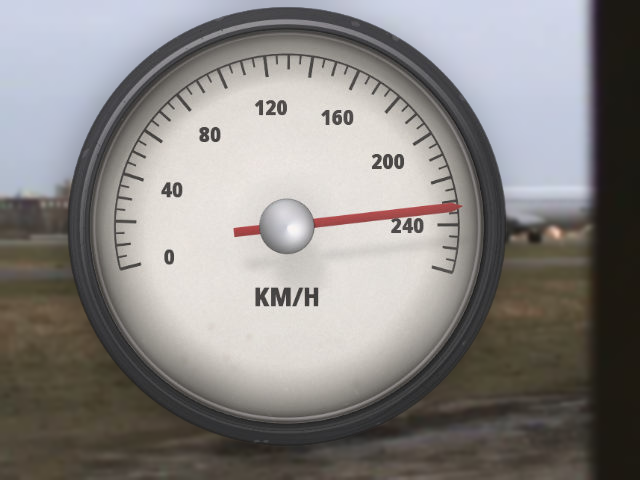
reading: **232.5** km/h
